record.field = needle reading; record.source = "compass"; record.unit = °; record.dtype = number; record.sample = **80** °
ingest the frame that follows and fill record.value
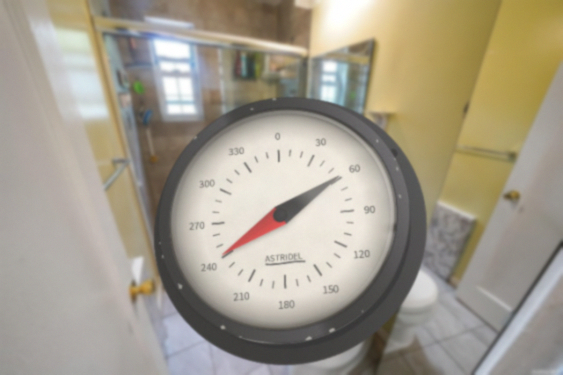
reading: **240** °
